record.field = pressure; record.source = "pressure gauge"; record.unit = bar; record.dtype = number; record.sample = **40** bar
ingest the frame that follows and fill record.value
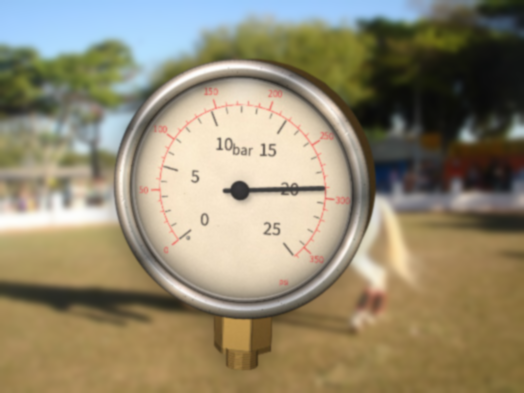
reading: **20** bar
